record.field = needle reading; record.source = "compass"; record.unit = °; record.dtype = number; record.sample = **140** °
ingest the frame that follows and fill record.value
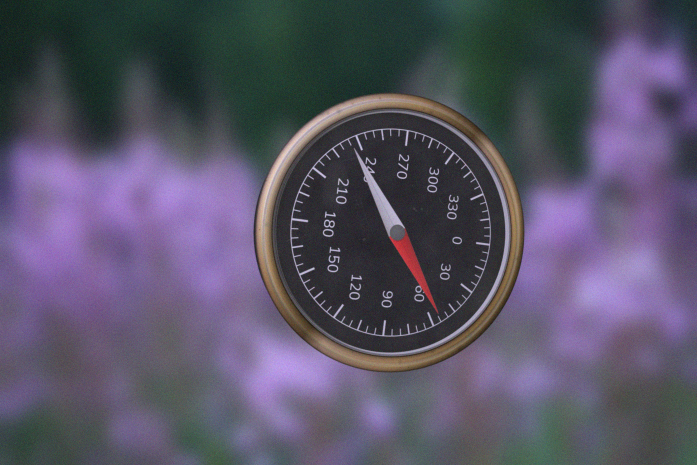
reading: **55** °
